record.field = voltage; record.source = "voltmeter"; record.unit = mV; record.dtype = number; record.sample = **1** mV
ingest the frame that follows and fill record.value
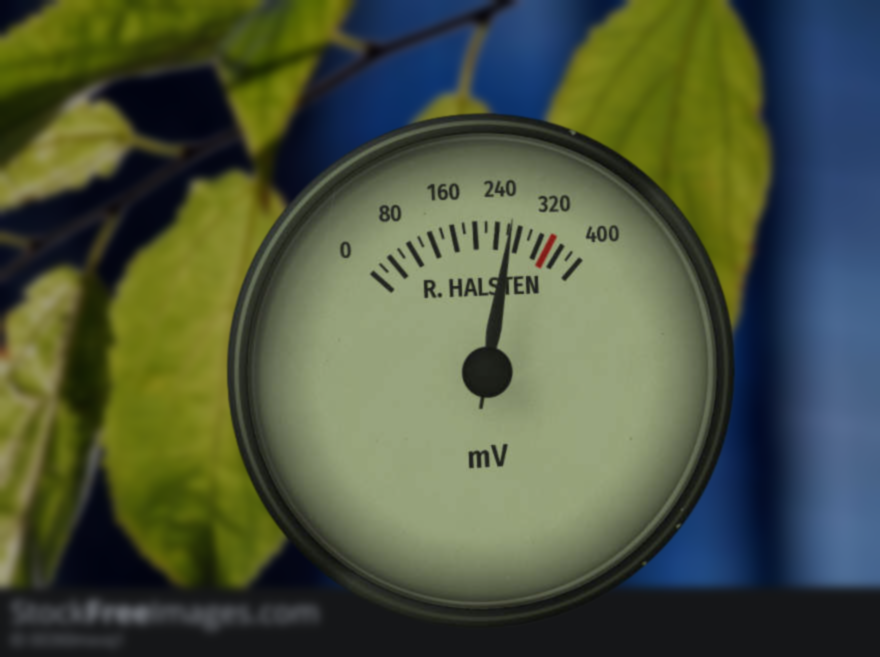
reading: **260** mV
